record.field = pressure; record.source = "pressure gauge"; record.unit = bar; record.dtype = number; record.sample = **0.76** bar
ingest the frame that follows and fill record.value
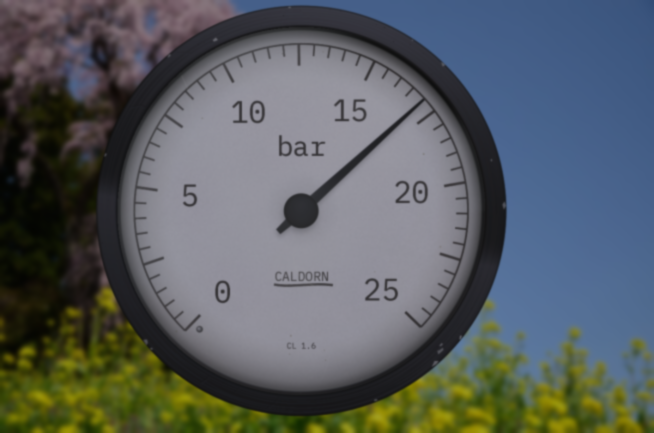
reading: **17** bar
